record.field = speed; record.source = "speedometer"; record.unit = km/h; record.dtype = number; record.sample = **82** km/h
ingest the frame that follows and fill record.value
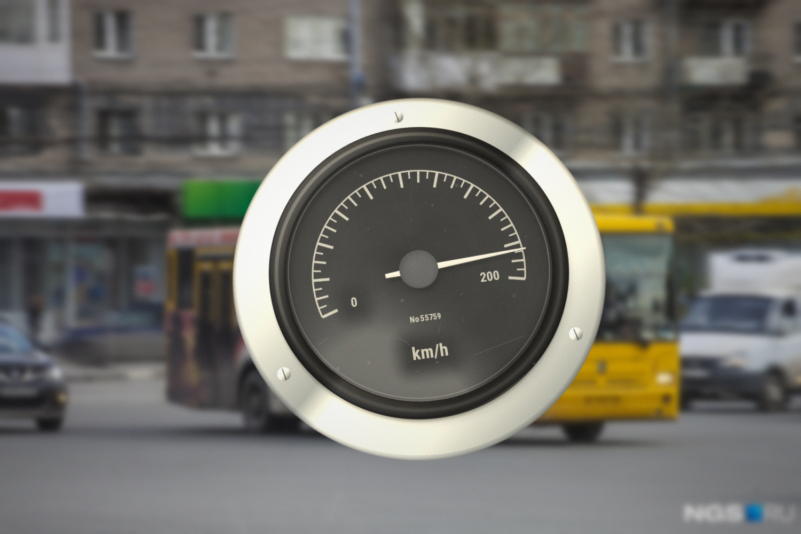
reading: **185** km/h
